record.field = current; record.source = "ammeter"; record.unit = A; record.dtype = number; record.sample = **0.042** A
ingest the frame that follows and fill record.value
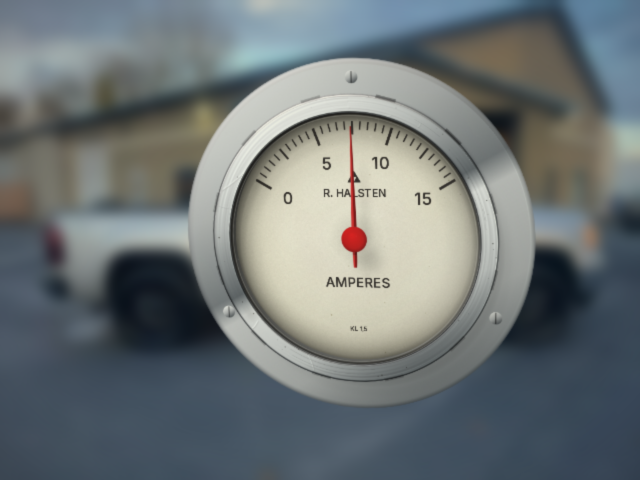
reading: **7.5** A
